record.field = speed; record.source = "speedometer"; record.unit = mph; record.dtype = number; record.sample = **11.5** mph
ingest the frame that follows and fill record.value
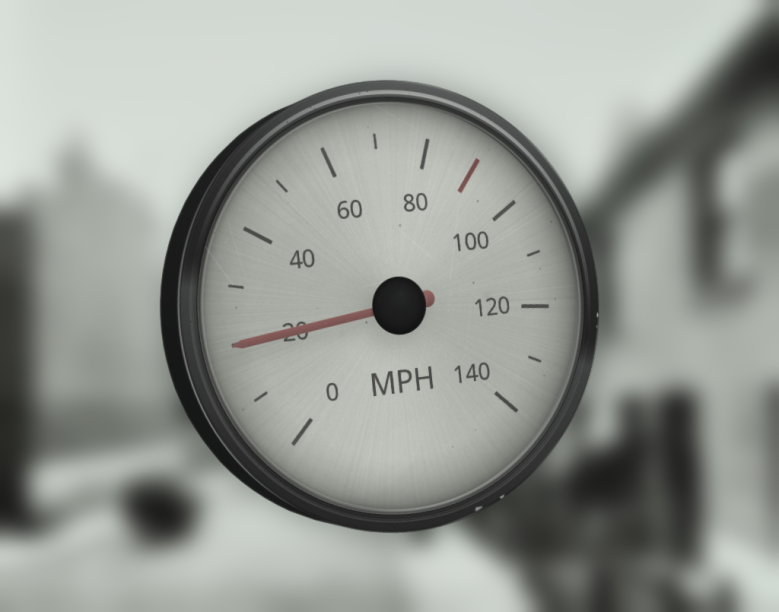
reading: **20** mph
